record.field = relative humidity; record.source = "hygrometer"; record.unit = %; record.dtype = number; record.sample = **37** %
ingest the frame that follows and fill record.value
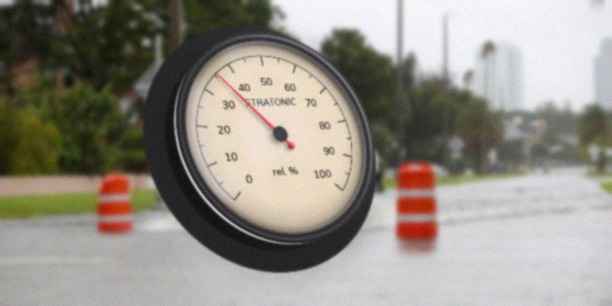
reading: **35** %
